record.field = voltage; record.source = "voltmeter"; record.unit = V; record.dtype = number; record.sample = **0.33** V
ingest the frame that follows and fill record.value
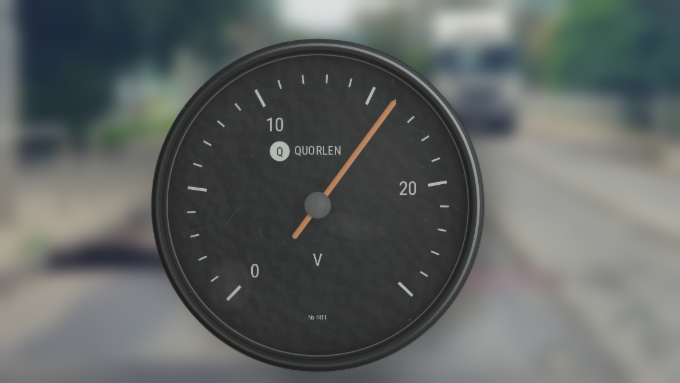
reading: **16** V
